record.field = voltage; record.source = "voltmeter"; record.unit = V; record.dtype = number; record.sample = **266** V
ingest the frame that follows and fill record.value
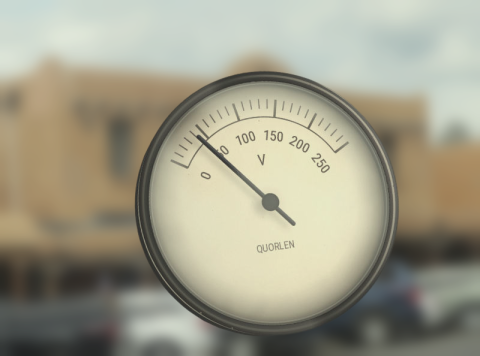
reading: **40** V
